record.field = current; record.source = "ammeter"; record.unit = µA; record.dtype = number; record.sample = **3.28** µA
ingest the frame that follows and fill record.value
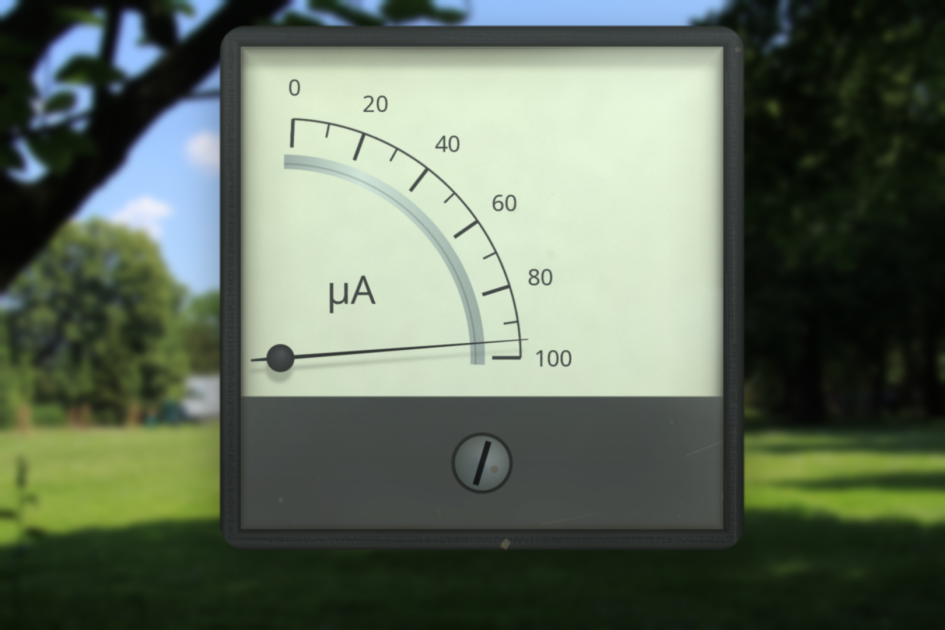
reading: **95** µA
